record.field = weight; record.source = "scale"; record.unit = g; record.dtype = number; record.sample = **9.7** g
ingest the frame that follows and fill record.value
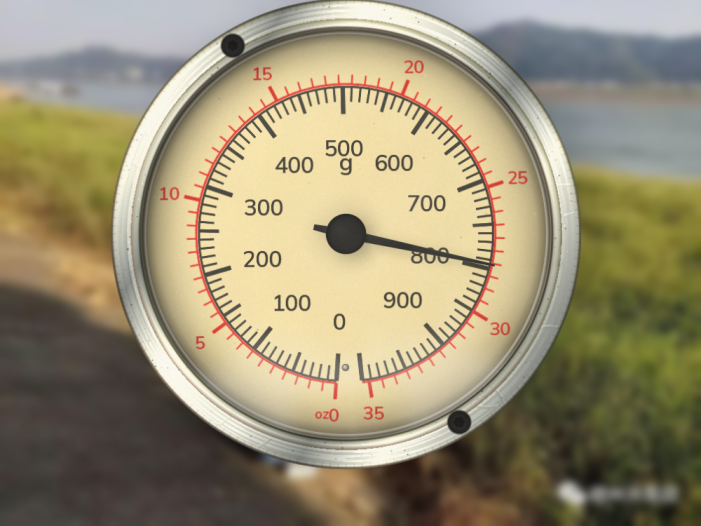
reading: **795** g
